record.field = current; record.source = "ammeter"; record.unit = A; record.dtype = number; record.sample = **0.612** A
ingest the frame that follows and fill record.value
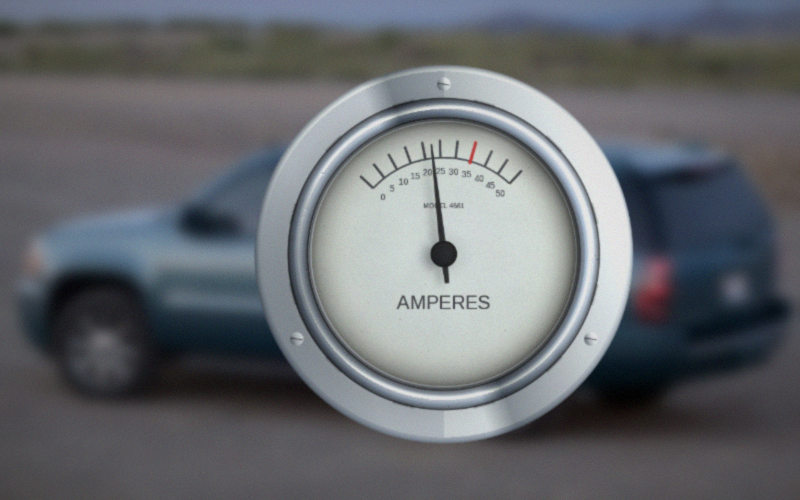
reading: **22.5** A
